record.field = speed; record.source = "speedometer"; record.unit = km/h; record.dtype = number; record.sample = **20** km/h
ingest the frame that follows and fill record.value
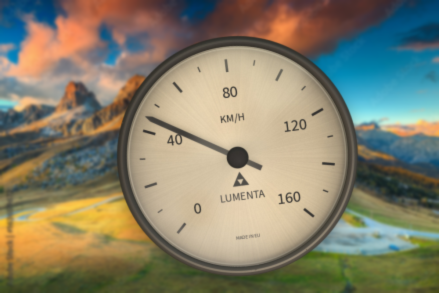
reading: **45** km/h
